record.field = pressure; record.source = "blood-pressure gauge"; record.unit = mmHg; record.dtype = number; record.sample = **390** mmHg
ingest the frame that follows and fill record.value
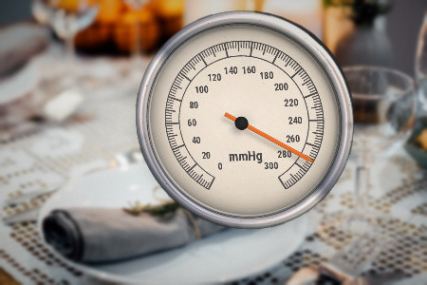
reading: **270** mmHg
